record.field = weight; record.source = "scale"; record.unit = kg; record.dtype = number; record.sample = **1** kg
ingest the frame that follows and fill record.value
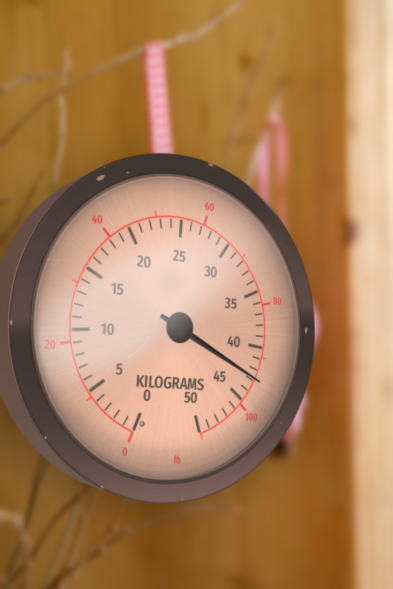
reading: **43** kg
